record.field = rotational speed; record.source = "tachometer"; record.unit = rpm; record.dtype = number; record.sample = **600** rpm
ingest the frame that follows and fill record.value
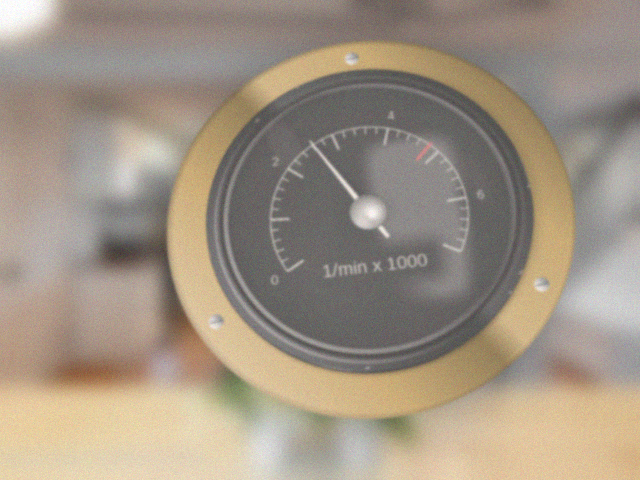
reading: **2600** rpm
